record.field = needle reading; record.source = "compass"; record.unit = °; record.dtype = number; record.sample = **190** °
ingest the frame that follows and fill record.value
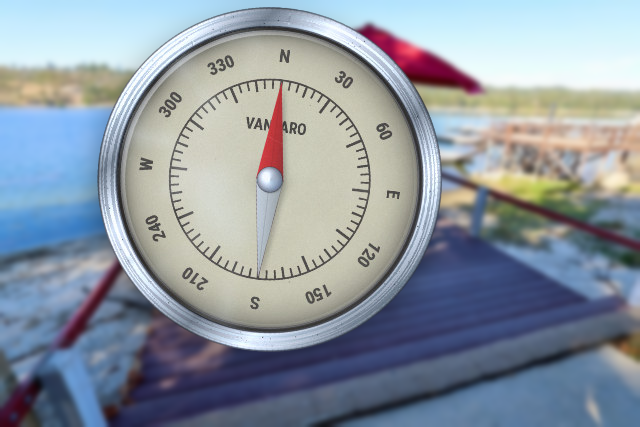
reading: **0** °
